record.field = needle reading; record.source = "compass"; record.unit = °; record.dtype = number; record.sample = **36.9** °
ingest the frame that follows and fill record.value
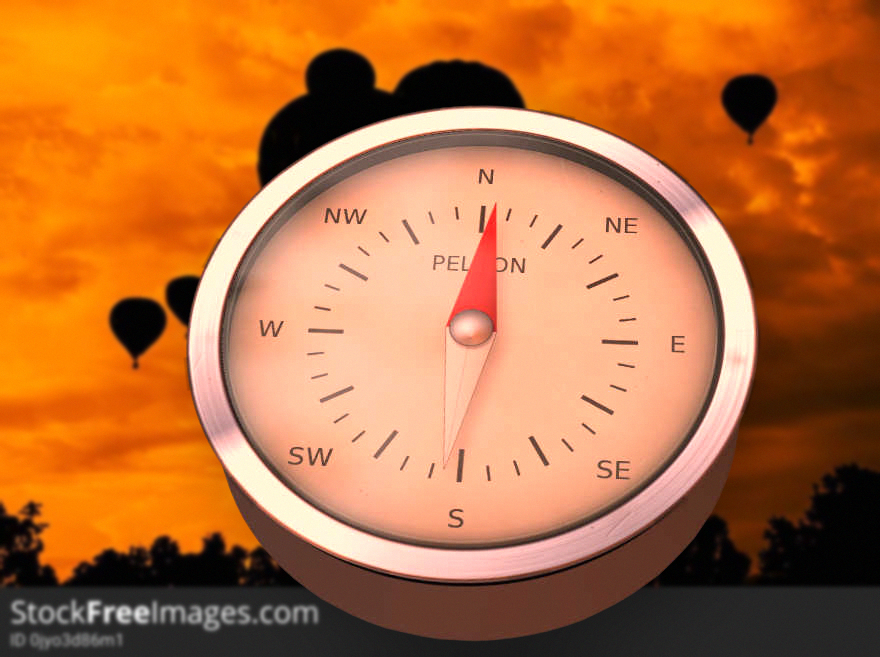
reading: **5** °
